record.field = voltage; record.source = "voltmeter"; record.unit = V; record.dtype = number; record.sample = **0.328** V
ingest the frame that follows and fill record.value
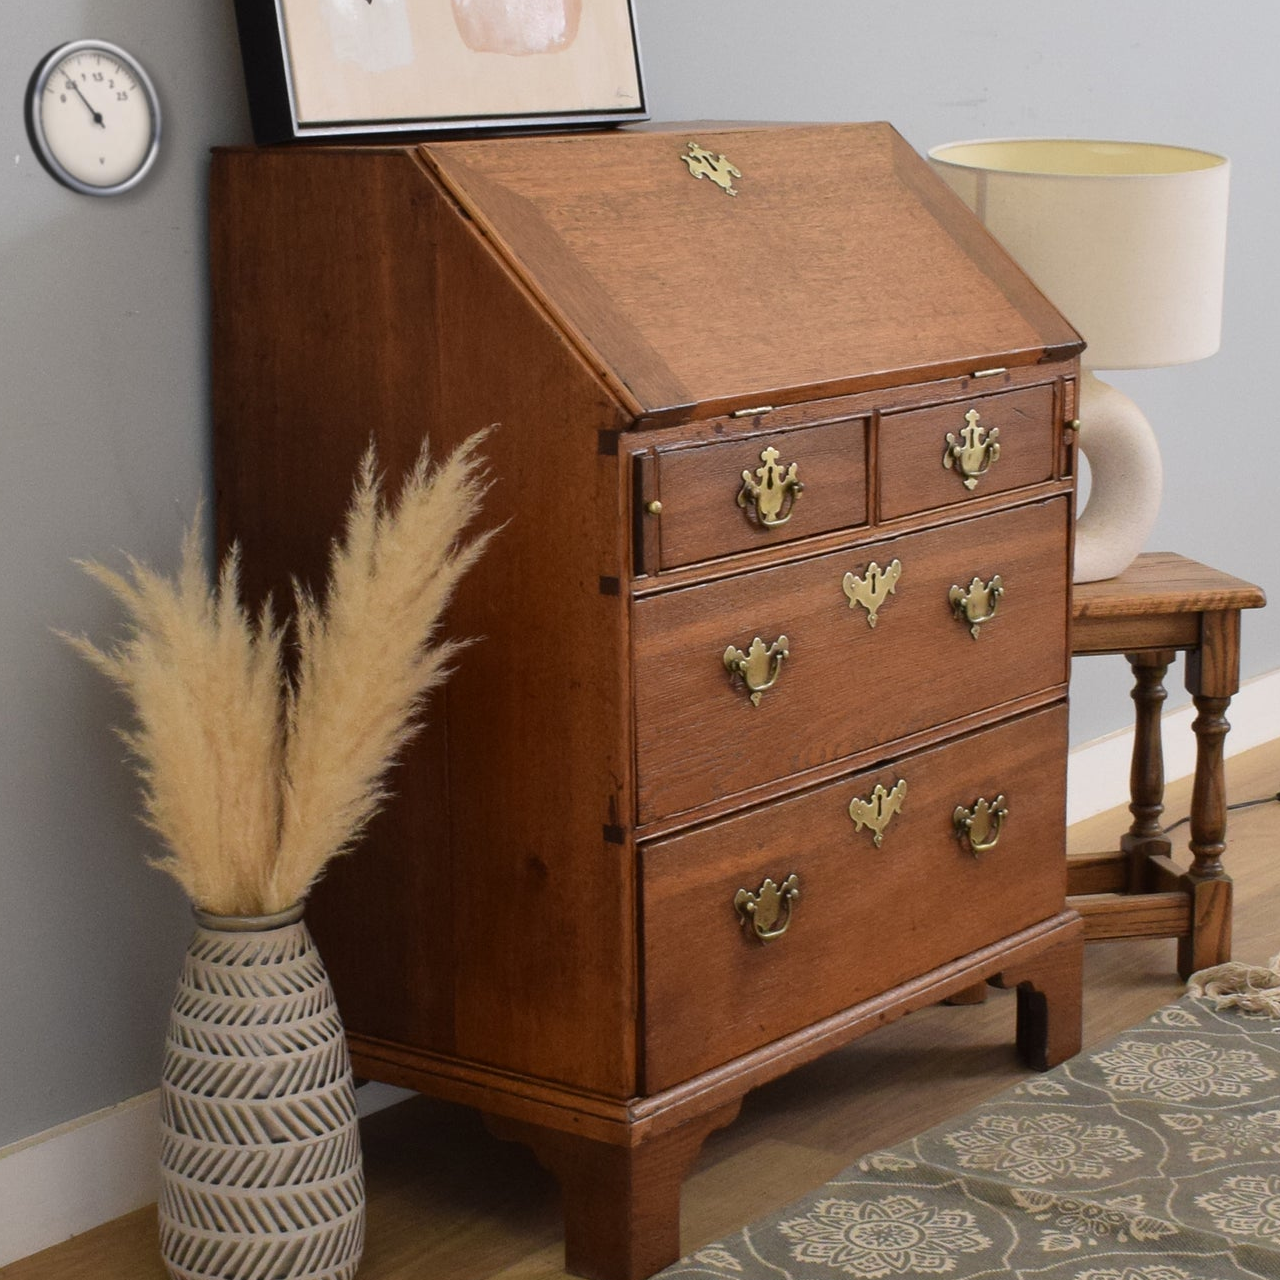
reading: **0.5** V
